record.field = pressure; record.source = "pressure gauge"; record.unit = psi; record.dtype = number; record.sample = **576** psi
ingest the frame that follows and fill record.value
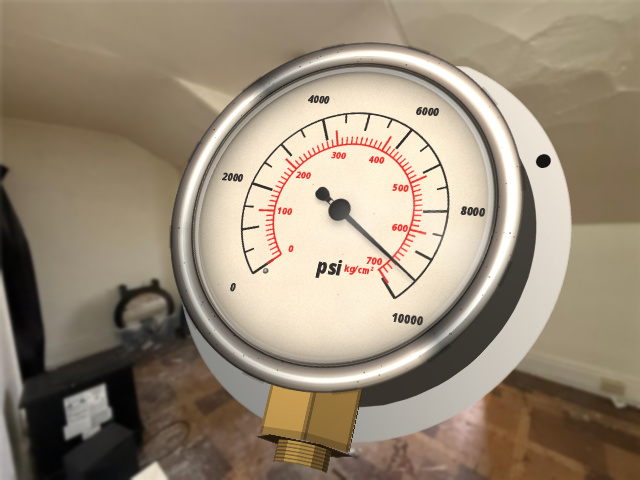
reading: **9500** psi
